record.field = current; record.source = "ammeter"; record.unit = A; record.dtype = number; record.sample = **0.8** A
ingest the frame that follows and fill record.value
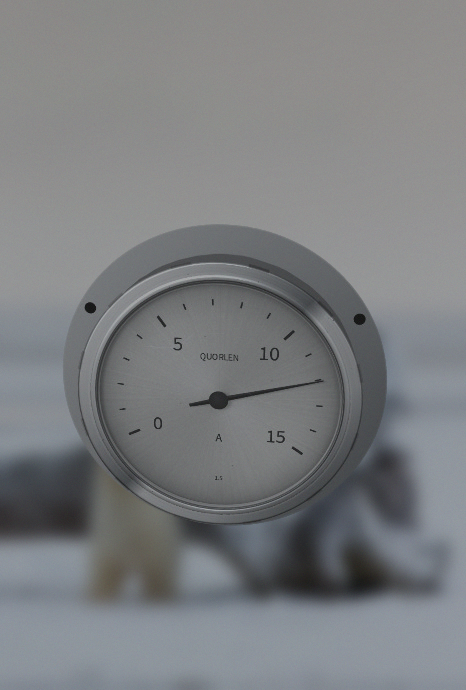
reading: **12** A
